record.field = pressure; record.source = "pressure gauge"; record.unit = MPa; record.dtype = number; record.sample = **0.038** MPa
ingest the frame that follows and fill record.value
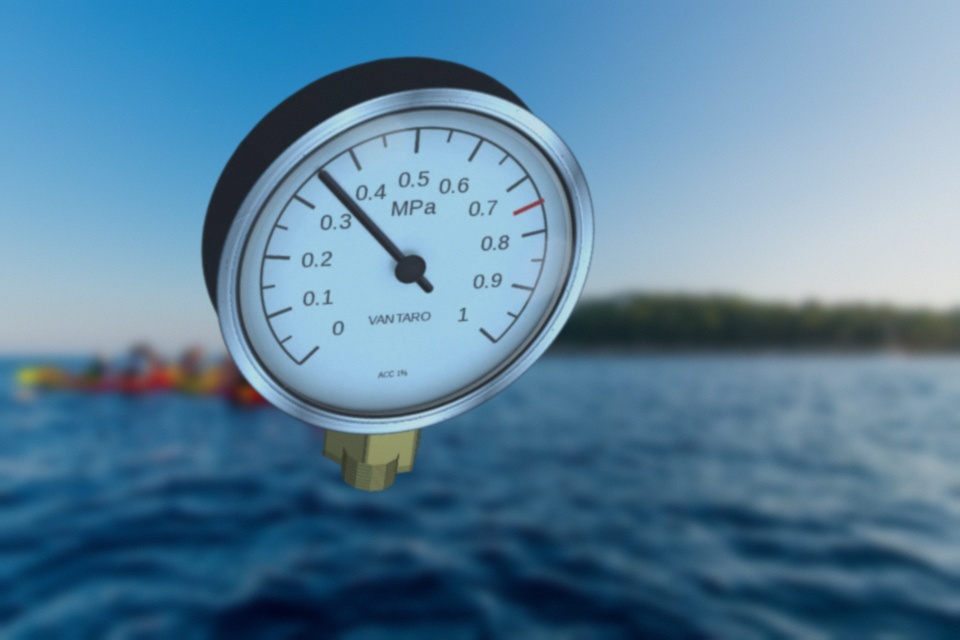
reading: **0.35** MPa
